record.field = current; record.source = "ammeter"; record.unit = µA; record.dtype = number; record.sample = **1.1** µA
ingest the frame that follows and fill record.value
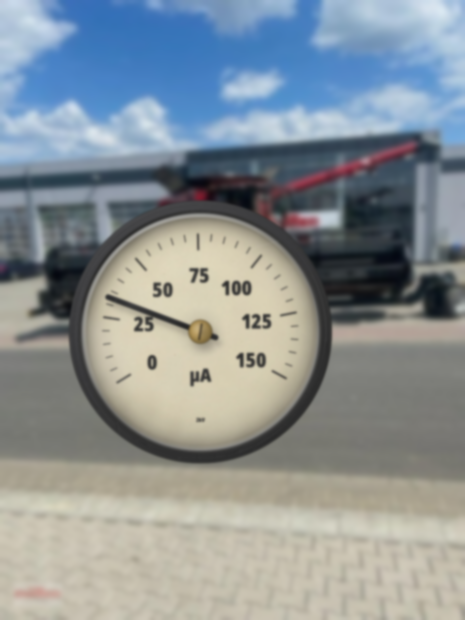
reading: **32.5** µA
